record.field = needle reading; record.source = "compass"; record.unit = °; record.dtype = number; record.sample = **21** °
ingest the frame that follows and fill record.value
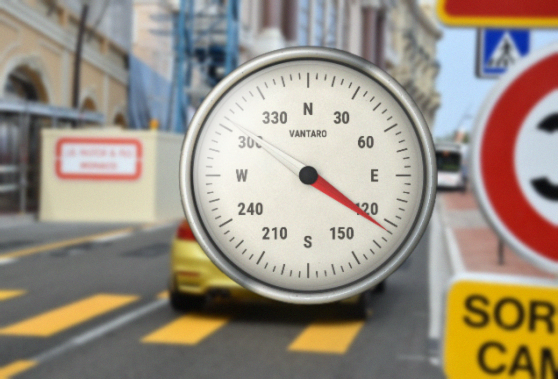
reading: **125** °
